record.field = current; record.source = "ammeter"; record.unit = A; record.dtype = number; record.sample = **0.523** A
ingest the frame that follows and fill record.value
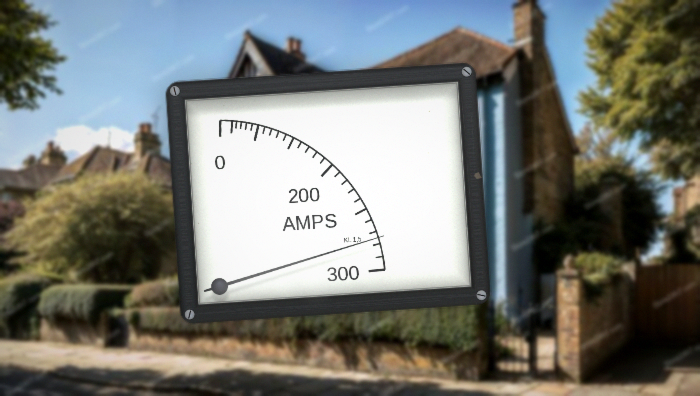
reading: **275** A
